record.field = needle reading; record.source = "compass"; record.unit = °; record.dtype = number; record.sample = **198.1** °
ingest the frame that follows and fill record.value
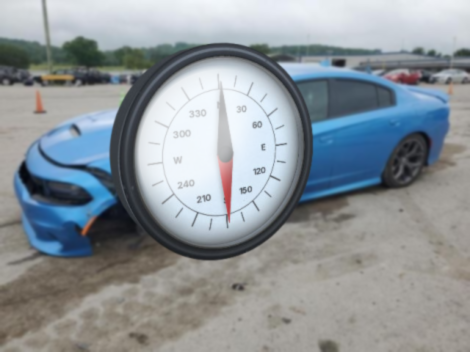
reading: **180** °
